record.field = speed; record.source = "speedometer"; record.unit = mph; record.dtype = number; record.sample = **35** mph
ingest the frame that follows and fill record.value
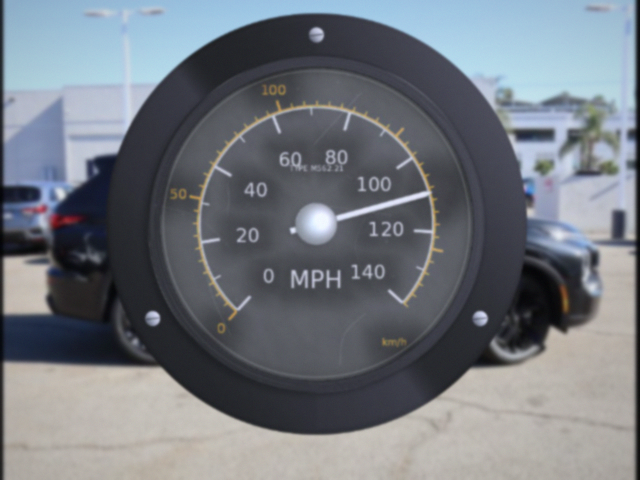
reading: **110** mph
